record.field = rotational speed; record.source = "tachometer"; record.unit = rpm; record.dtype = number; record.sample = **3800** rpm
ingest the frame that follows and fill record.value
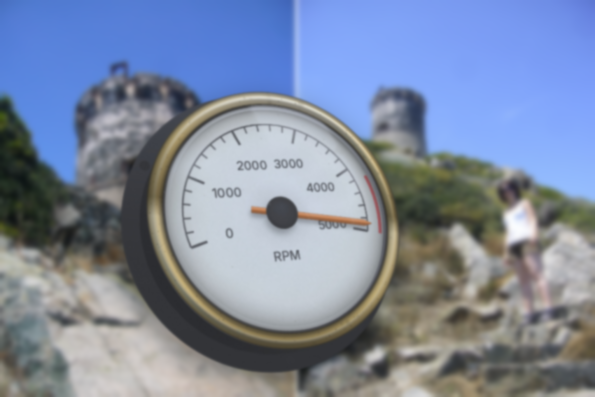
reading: **4900** rpm
